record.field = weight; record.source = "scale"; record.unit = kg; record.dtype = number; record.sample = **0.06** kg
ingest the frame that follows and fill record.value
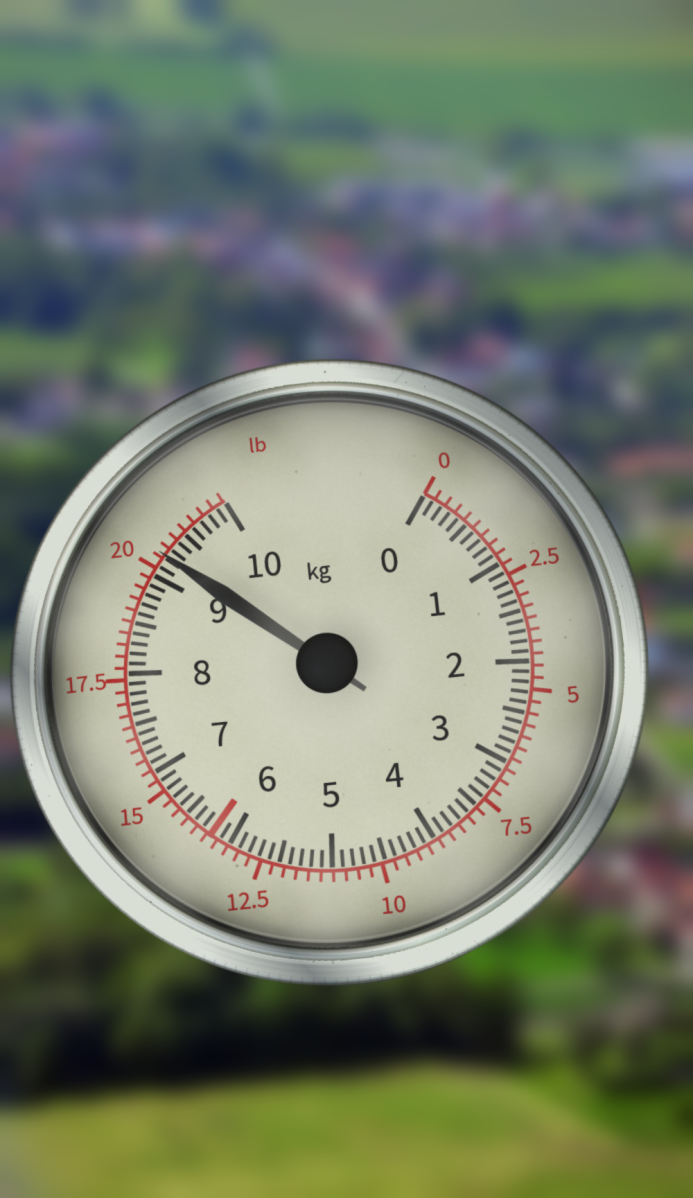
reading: **9.2** kg
